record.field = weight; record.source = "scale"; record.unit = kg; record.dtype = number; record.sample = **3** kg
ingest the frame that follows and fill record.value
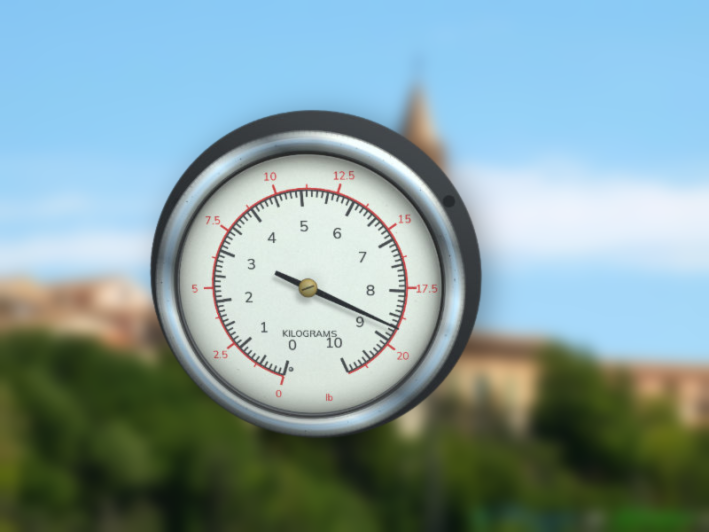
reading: **8.7** kg
